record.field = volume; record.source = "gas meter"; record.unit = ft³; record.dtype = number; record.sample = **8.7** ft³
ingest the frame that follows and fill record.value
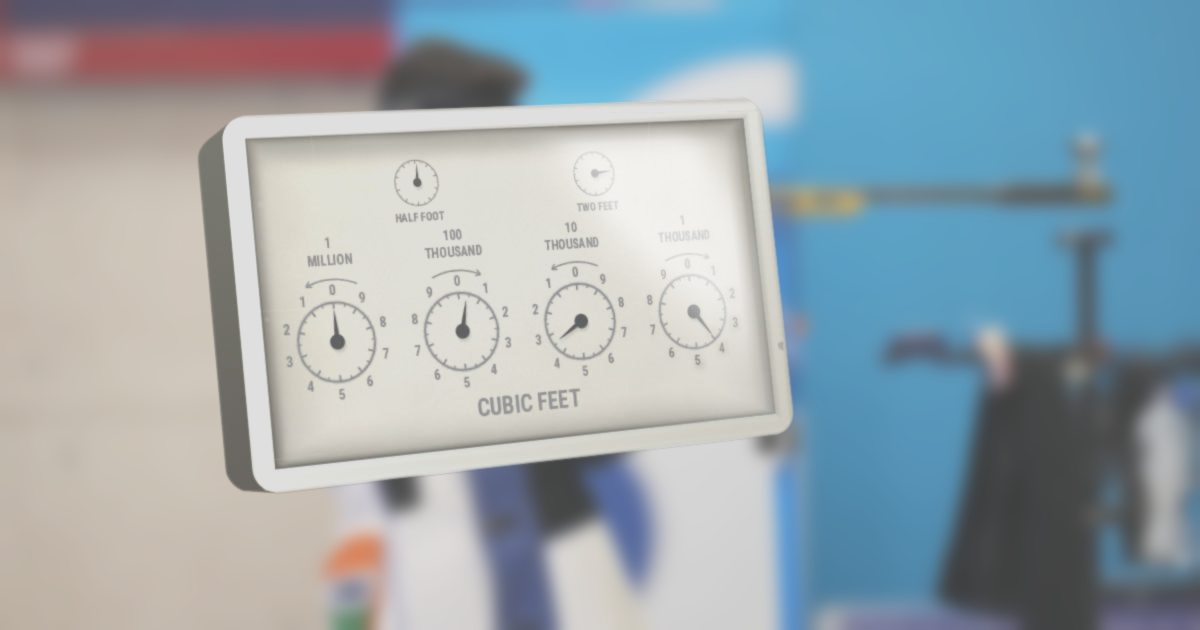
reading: **3400** ft³
